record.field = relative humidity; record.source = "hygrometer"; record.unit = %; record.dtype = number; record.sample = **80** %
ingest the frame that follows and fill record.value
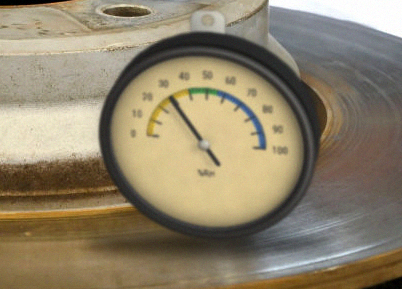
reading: **30** %
